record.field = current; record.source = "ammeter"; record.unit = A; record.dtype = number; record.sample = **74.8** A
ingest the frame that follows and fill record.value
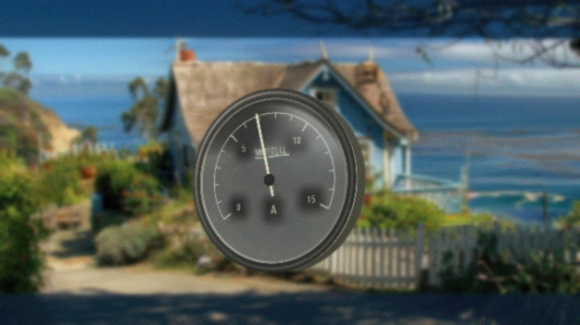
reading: **7** A
